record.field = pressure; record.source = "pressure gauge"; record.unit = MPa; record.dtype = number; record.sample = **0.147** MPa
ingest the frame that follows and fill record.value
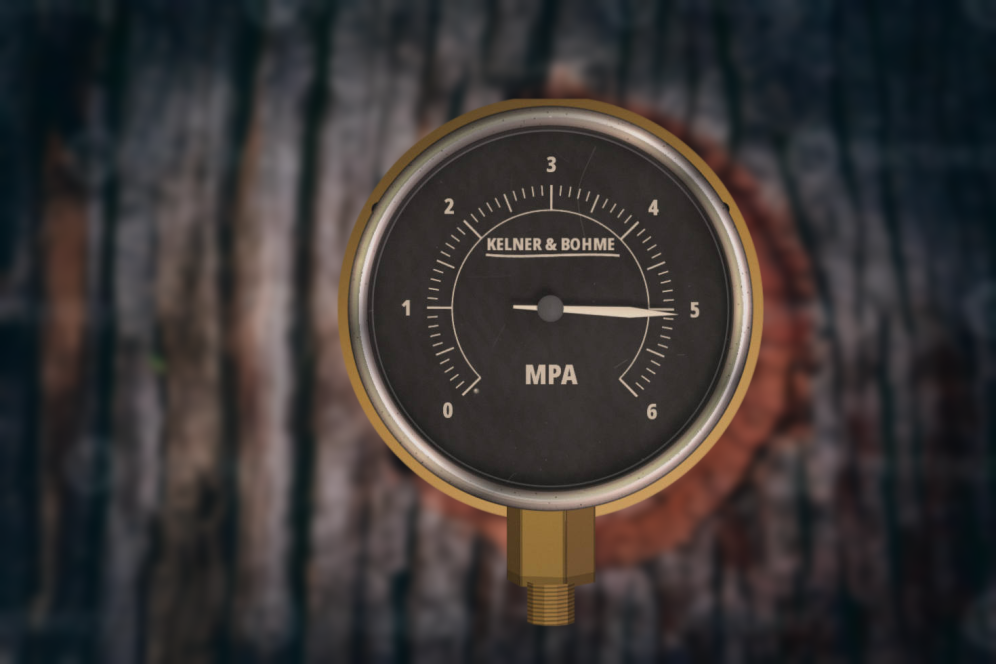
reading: **5.05** MPa
